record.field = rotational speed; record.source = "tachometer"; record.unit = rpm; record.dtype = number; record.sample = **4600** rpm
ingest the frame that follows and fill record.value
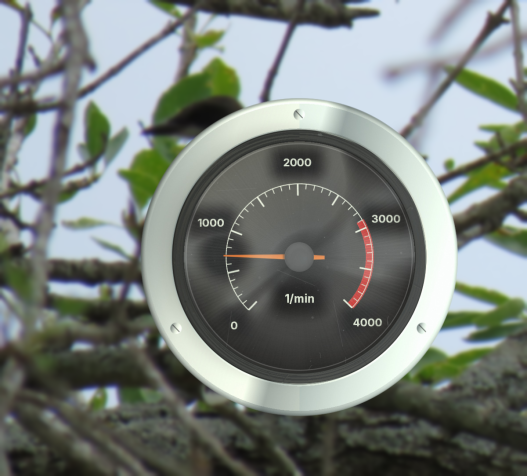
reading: **700** rpm
